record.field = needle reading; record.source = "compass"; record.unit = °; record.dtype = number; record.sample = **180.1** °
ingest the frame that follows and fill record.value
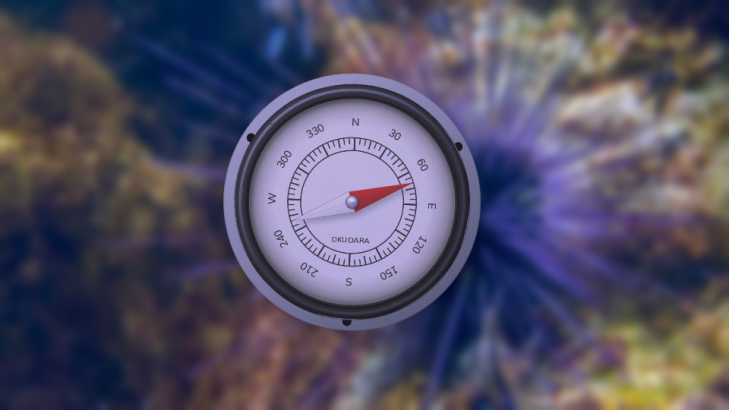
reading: **70** °
